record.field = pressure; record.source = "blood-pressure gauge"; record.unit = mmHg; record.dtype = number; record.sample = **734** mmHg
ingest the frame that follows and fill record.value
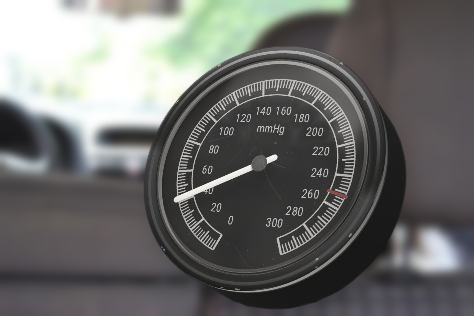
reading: **40** mmHg
